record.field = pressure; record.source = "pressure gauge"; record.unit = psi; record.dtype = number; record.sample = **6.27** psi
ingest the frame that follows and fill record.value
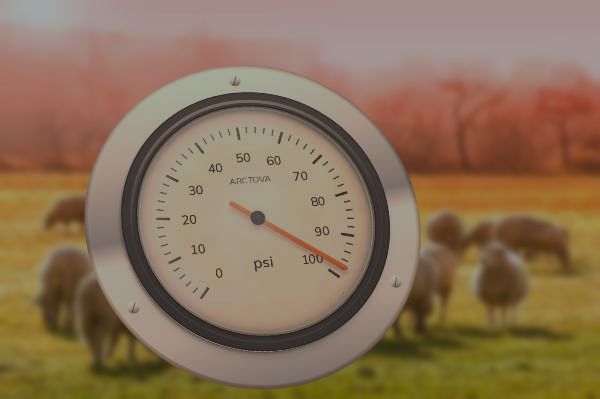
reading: **98** psi
